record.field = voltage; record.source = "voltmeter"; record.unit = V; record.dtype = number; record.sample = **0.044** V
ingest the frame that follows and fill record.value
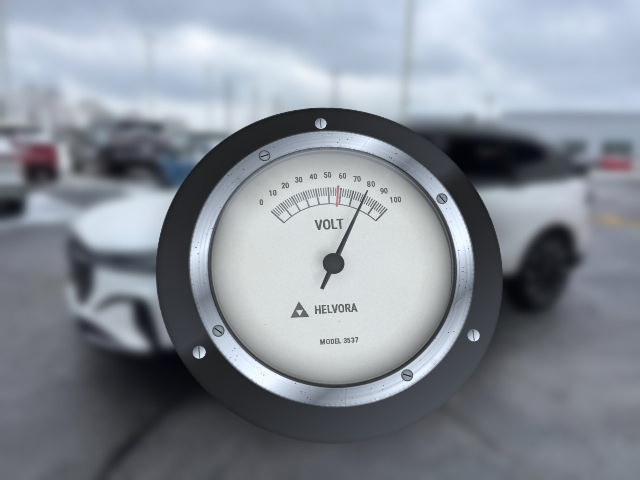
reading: **80** V
